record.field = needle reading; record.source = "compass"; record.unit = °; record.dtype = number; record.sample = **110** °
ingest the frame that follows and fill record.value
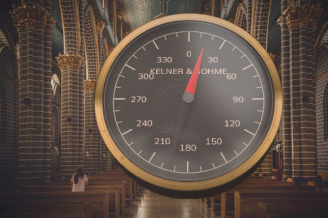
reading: **15** °
